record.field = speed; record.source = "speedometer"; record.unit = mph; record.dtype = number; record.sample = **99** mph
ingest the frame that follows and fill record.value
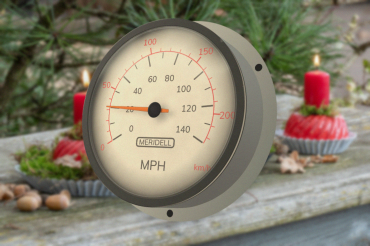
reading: **20** mph
